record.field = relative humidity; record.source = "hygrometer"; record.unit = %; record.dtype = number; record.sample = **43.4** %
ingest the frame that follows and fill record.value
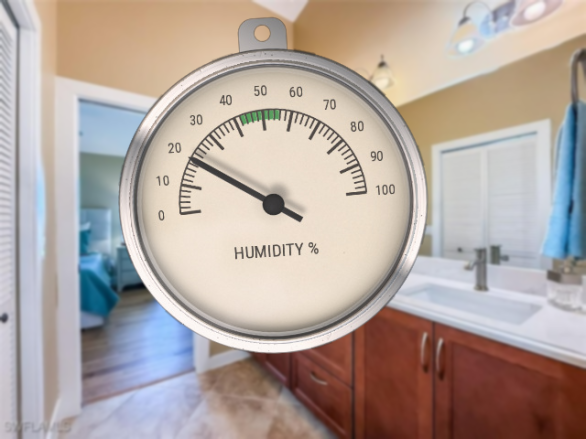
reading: **20** %
